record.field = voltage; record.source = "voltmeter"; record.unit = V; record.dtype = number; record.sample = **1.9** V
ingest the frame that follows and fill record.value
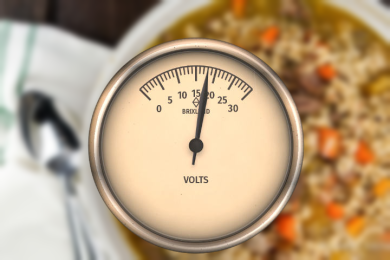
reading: **18** V
